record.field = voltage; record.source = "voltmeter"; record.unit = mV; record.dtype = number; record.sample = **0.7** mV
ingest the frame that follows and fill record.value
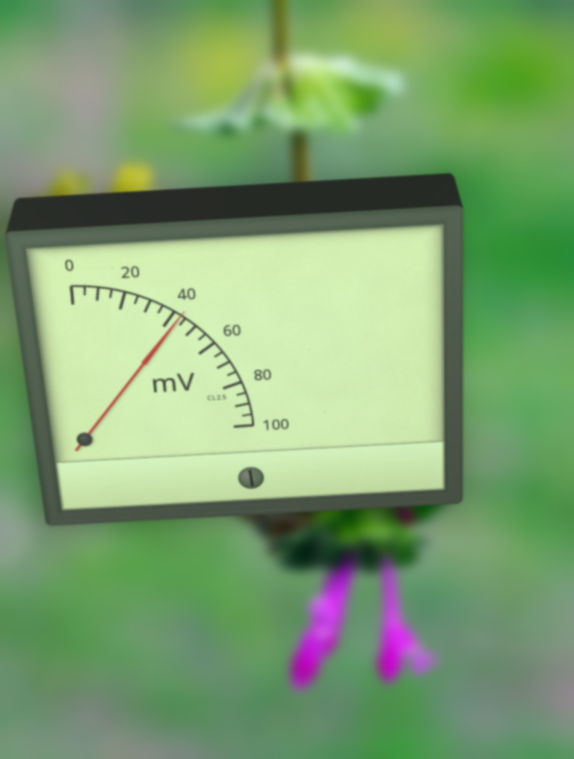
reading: **42.5** mV
